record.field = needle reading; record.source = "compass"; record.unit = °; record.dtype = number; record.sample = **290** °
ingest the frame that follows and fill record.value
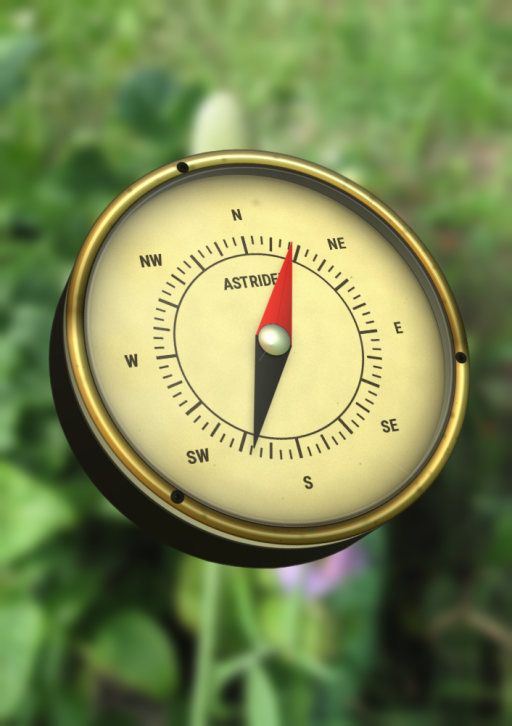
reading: **25** °
